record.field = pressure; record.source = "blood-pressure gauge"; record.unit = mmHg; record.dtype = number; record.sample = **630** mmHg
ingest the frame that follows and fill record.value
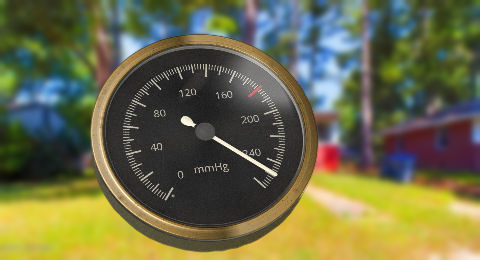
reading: **250** mmHg
